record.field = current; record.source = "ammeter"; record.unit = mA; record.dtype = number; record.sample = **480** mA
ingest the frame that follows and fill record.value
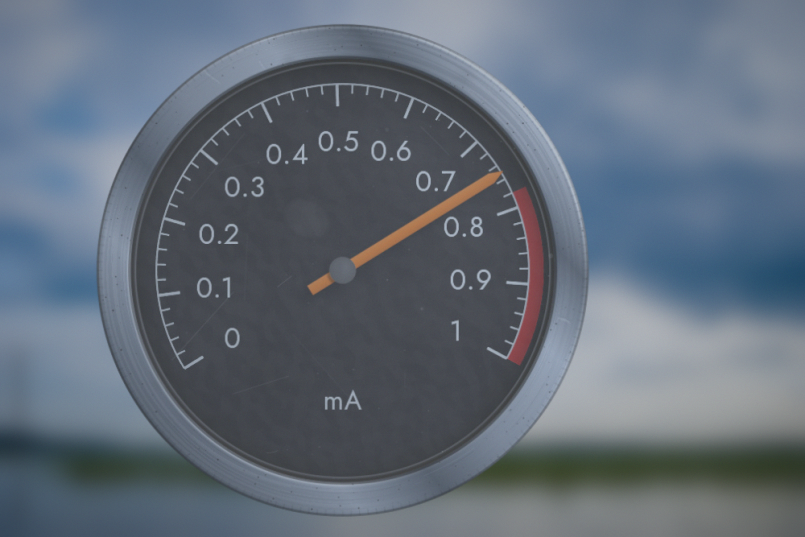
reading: **0.75** mA
